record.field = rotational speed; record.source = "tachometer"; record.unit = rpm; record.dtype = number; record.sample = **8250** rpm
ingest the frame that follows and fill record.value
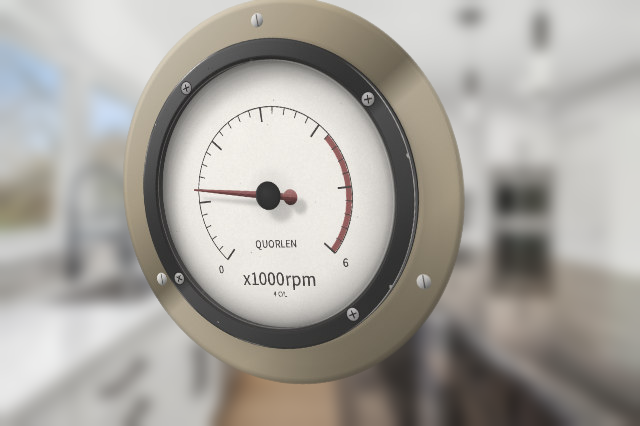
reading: **1200** rpm
